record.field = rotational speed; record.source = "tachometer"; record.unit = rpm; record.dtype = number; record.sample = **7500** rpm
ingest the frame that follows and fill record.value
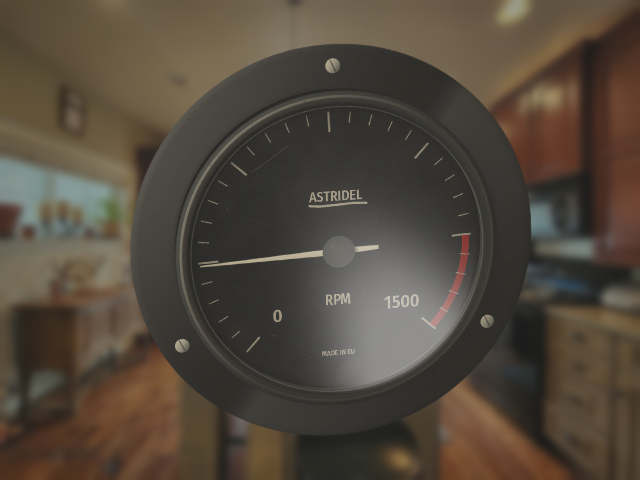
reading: **250** rpm
